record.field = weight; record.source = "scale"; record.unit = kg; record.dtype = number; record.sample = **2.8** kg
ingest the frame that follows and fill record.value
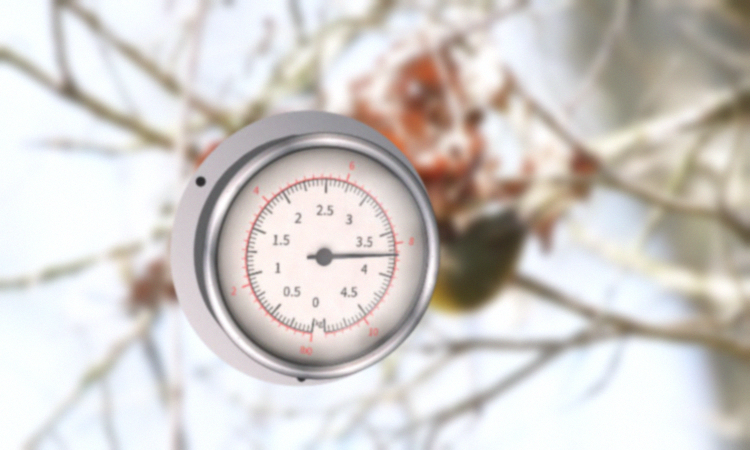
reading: **3.75** kg
